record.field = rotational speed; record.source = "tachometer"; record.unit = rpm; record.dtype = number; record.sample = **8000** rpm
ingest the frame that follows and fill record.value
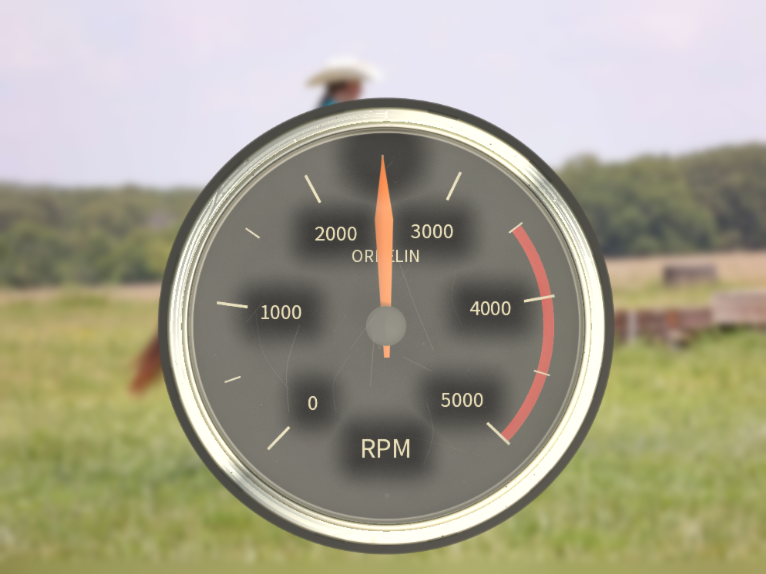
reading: **2500** rpm
